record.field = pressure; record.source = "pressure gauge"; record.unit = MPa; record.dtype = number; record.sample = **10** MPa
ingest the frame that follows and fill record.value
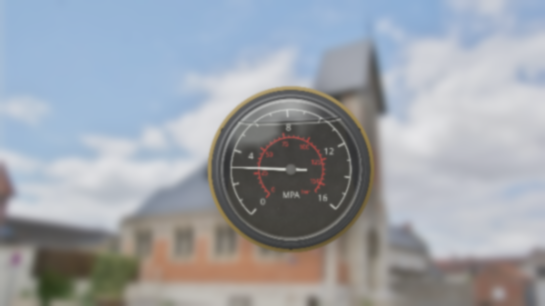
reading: **3** MPa
